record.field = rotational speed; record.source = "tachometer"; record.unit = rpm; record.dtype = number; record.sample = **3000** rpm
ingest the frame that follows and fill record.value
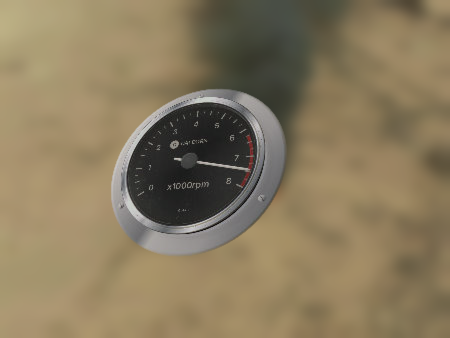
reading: **7500** rpm
